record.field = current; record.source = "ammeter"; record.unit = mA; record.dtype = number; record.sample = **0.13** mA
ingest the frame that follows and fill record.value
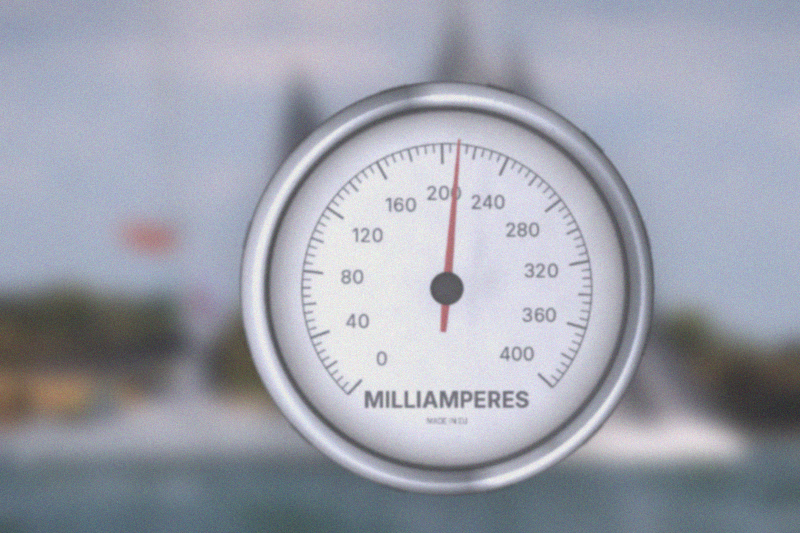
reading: **210** mA
